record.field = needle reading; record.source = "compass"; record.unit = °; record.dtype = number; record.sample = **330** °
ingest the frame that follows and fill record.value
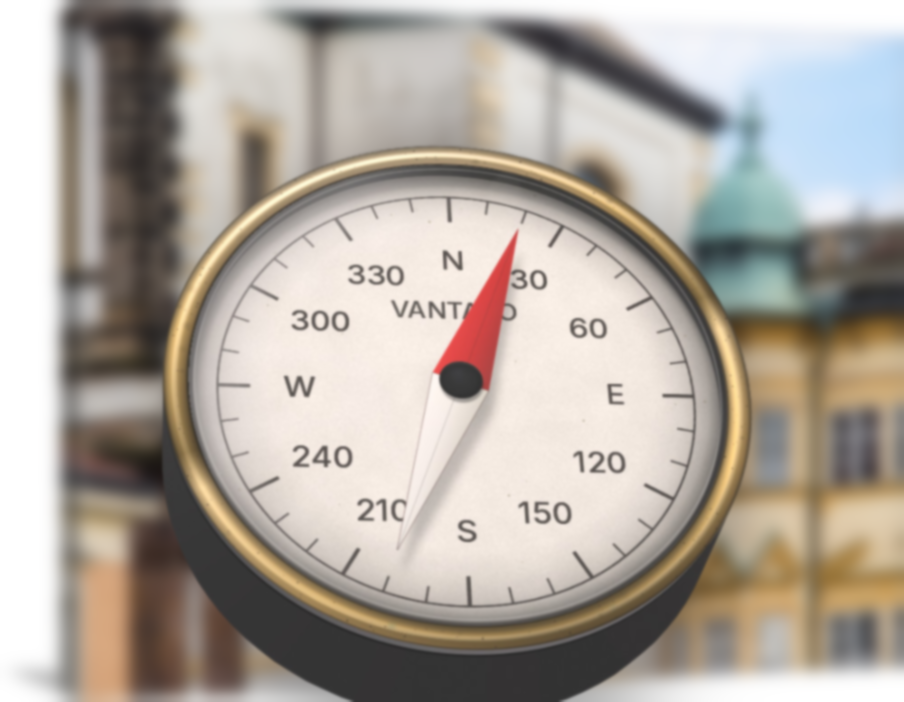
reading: **20** °
